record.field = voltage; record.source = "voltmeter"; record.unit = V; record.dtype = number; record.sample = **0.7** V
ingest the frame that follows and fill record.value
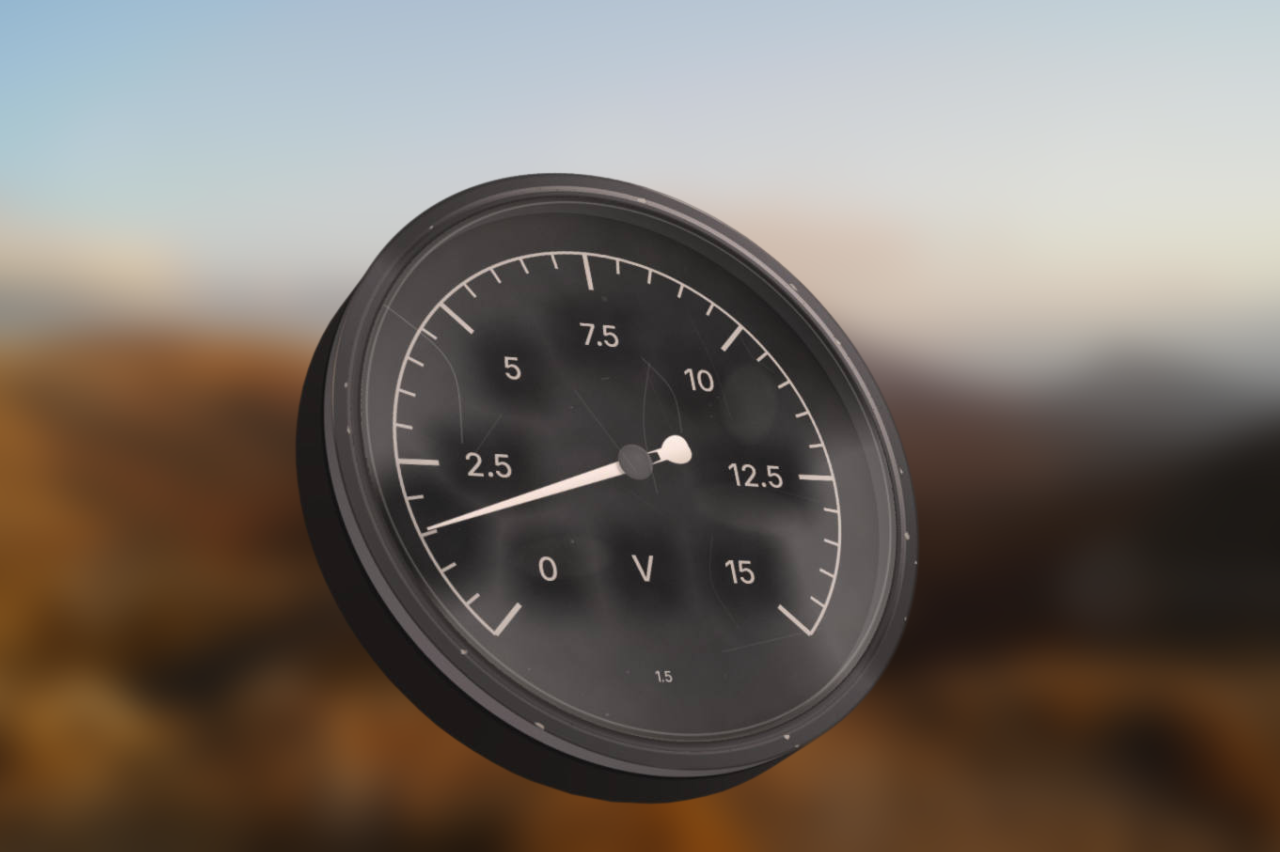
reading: **1.5** V
